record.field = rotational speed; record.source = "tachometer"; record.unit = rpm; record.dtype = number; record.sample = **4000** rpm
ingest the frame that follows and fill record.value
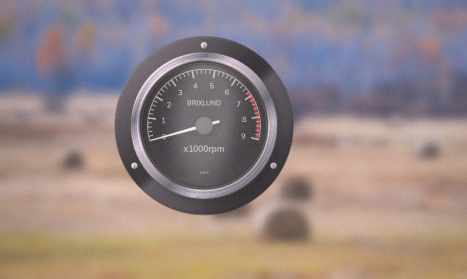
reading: **0** rpm
